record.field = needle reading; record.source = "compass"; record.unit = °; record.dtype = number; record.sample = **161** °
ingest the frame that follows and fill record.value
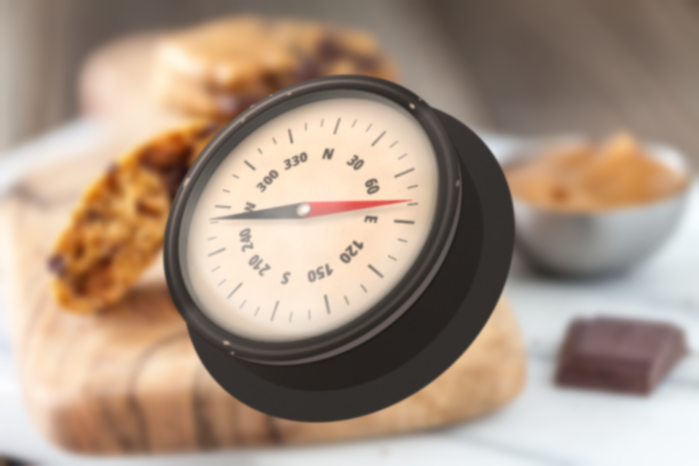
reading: **80** °
